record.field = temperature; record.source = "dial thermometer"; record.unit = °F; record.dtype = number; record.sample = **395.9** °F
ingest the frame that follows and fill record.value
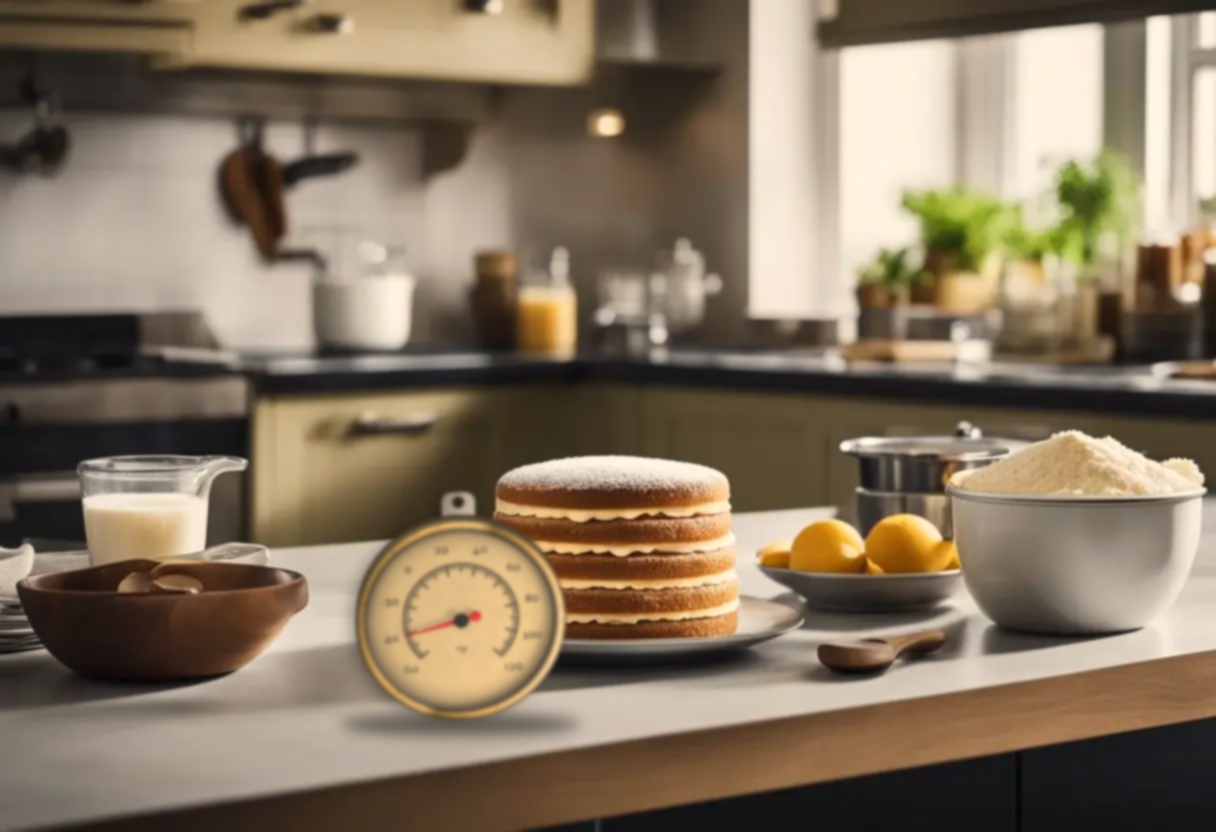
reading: **-40** °F
